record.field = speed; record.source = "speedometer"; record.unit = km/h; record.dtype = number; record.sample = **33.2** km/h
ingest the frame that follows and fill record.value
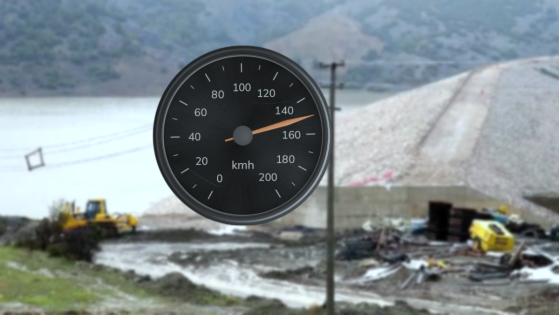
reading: **150** km/h
